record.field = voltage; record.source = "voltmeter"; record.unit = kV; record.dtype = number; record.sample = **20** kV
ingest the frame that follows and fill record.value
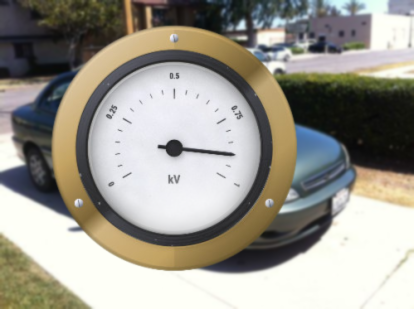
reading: **0.9** kV
